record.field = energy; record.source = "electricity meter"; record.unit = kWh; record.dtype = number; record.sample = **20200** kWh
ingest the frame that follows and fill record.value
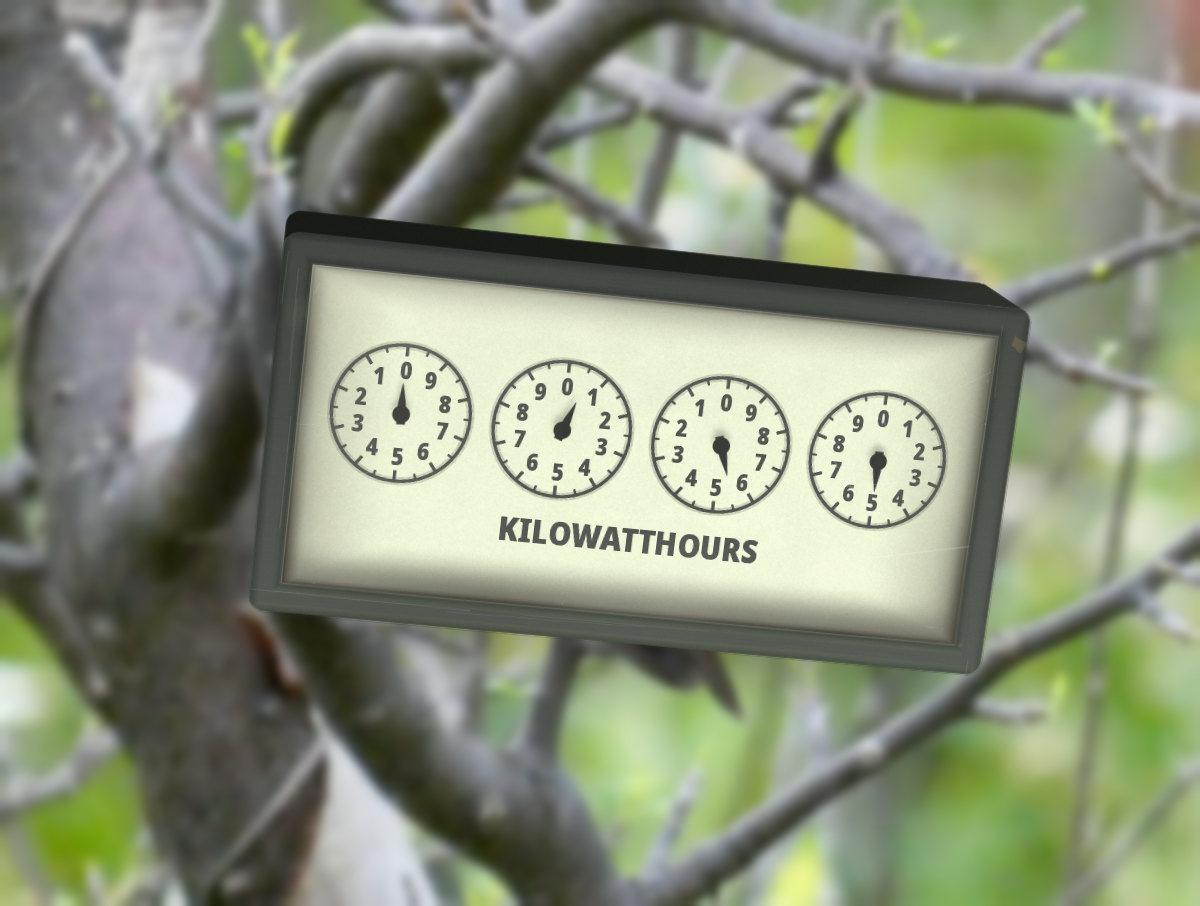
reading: **55** kWh
